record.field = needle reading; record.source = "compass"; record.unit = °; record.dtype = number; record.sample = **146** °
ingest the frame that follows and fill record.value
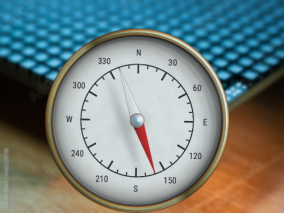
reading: **160** °
